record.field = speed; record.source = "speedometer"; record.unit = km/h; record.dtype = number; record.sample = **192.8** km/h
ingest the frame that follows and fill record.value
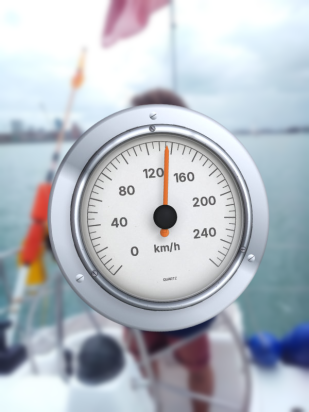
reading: **135** km/h
